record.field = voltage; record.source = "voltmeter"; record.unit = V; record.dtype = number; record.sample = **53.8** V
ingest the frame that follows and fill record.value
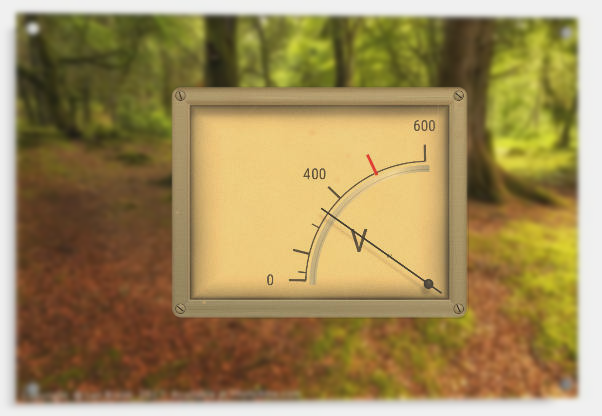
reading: **350** V
